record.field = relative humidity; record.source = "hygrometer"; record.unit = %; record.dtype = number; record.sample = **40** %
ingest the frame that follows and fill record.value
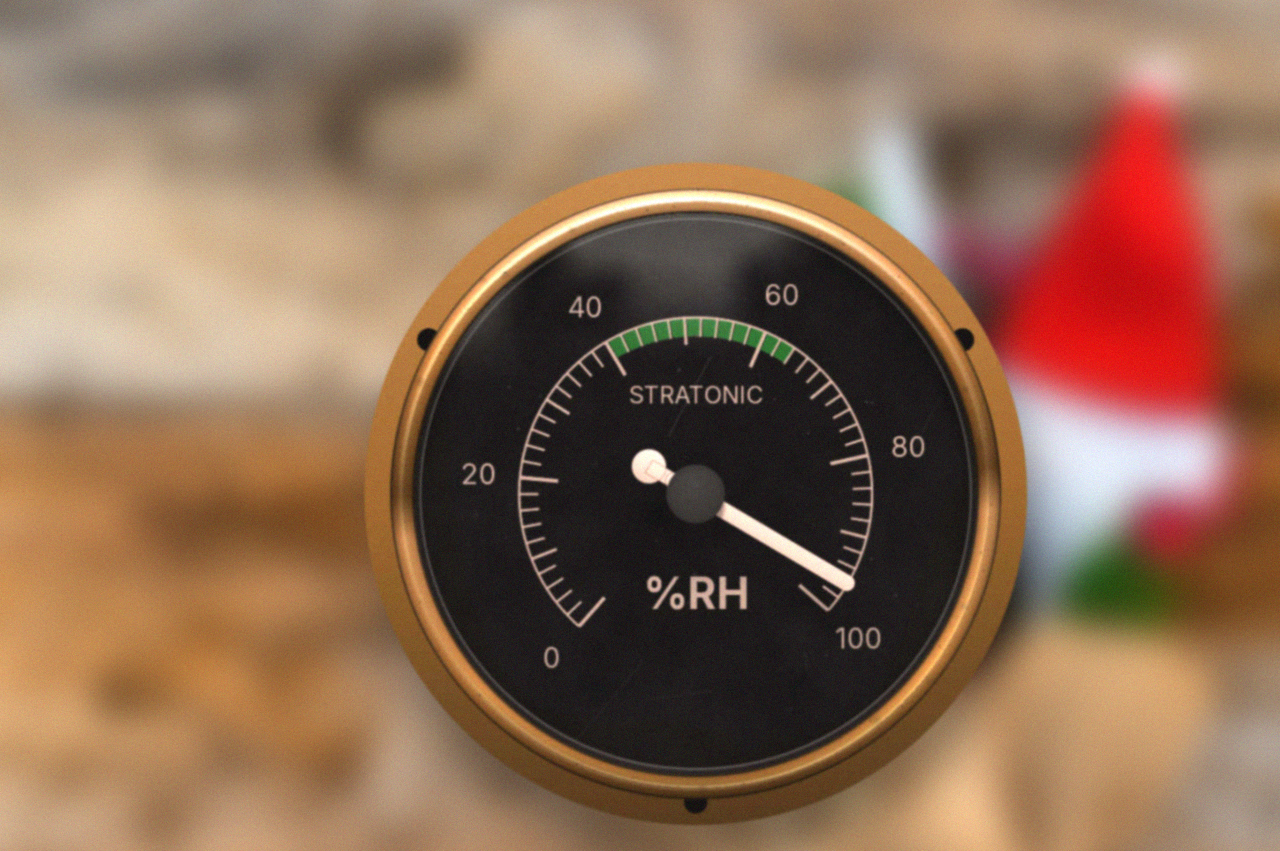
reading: **96** %
